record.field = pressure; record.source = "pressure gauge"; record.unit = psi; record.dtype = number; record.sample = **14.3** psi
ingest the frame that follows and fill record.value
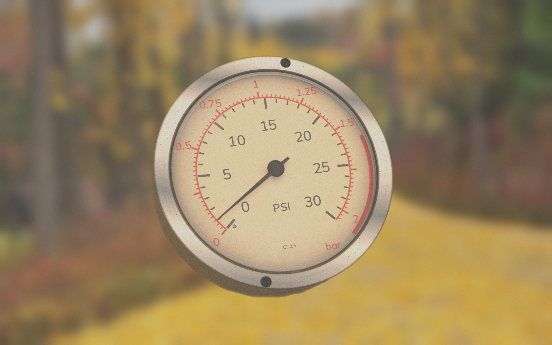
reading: **1** psi
